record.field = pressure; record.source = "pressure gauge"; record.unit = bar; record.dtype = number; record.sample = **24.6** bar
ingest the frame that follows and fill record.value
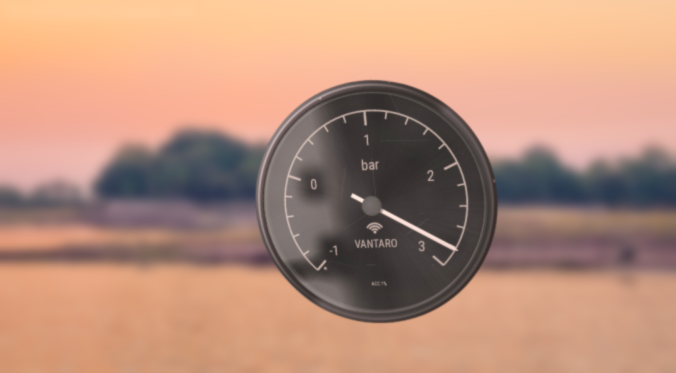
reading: **2.8** bar
